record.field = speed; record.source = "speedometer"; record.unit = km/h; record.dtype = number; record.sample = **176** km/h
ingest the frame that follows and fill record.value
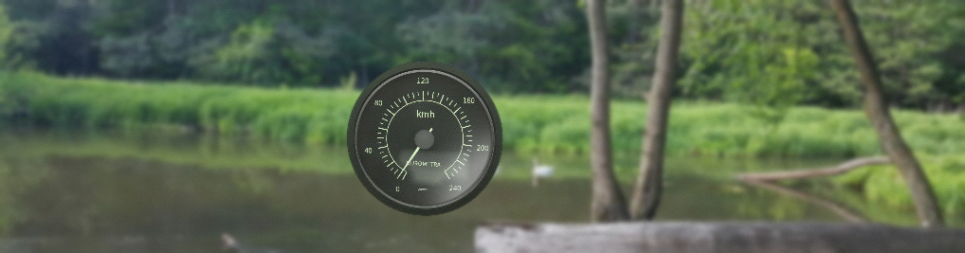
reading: **5** km/h
